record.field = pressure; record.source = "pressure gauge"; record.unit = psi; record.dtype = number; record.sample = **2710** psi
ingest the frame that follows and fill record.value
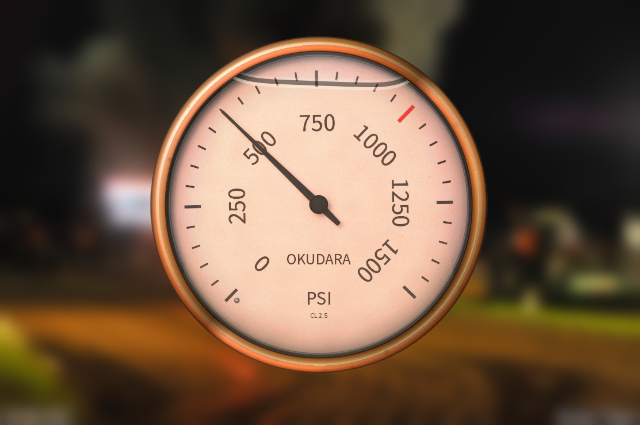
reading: **500** psi
